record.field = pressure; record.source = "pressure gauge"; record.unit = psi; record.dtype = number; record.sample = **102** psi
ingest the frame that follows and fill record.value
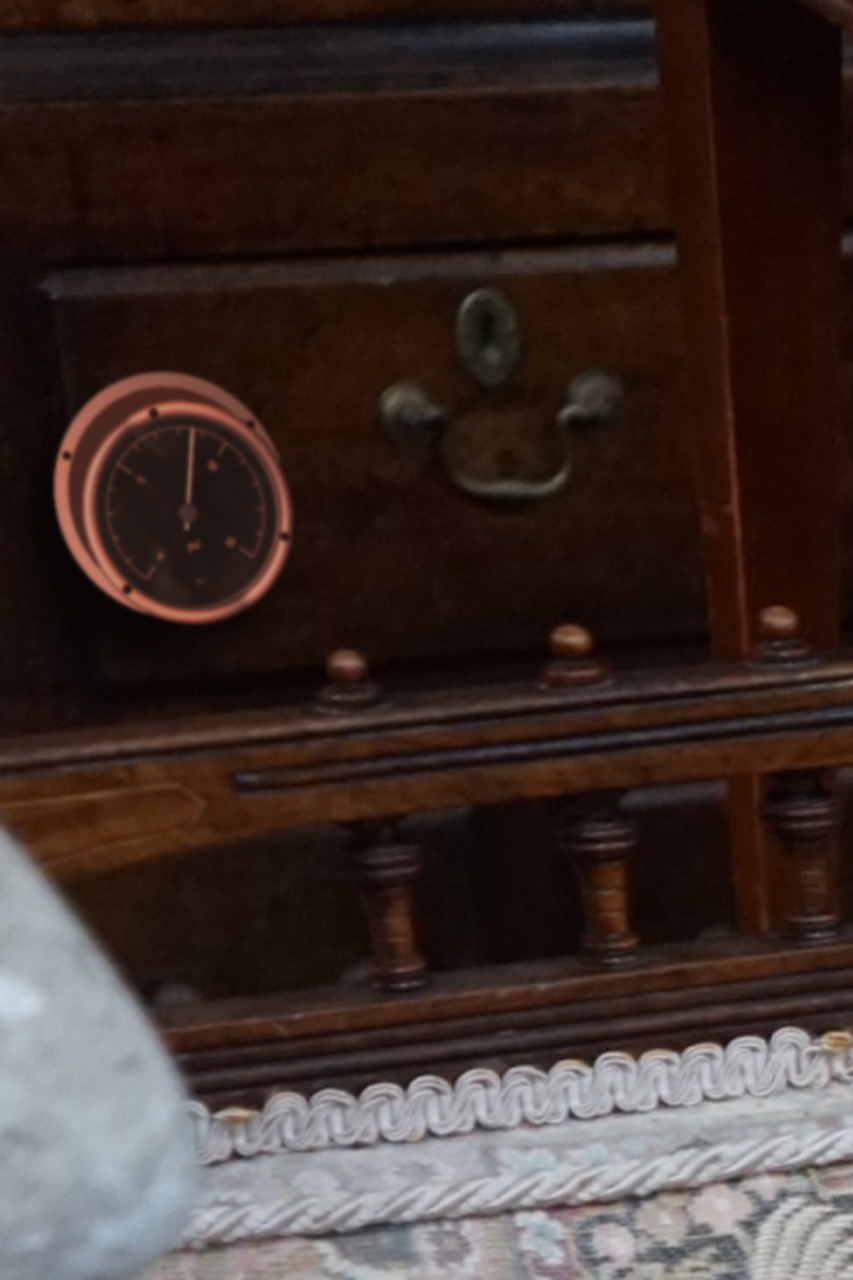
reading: **8.5** psi
